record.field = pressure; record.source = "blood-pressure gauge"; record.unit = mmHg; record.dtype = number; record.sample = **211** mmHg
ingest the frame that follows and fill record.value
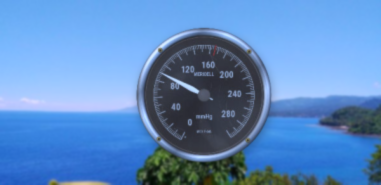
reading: **90** mmHg
